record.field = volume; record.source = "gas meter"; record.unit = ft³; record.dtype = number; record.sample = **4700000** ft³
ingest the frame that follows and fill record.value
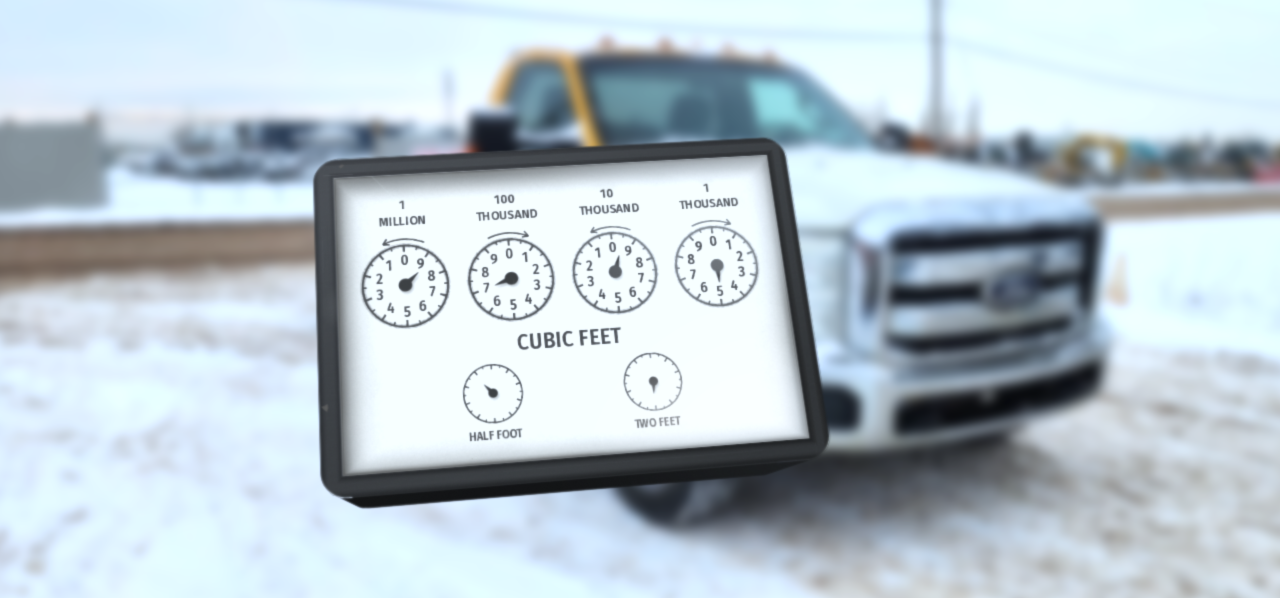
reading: **869500** ft³
